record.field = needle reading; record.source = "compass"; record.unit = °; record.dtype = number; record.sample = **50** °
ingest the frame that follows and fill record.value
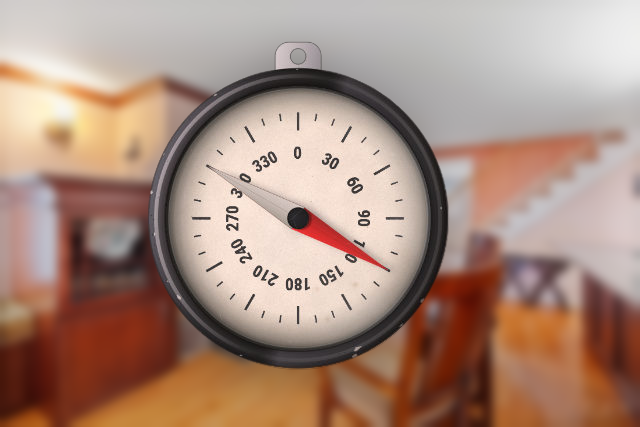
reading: **120** °
